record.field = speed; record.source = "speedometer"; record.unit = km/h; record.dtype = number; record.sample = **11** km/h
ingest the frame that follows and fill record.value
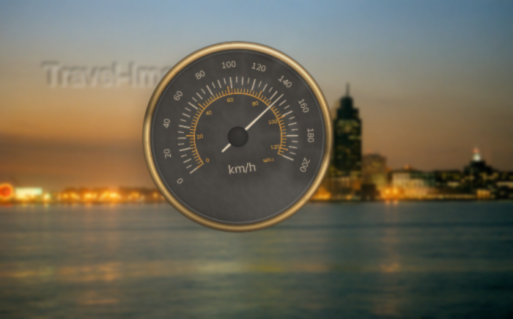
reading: **145** km/h
